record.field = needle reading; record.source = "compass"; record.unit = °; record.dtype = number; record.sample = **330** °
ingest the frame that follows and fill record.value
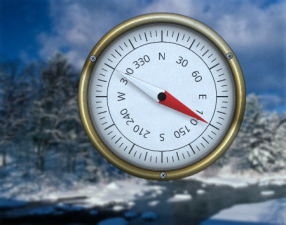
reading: **120** °
